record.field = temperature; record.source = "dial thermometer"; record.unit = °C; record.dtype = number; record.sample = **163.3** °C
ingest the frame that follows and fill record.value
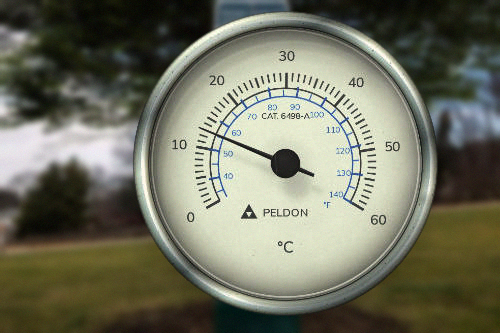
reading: **13** °C
